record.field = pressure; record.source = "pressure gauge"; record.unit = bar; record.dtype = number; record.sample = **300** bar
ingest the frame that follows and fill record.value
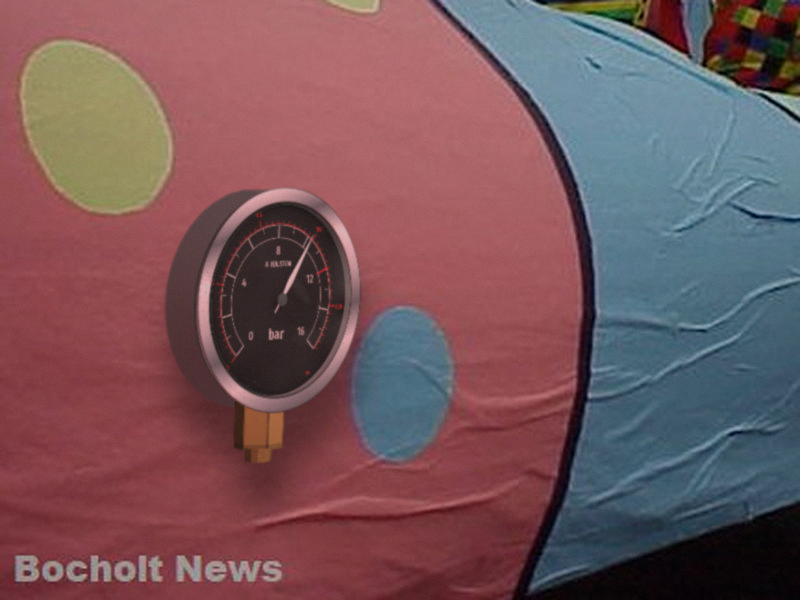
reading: **10** bar
